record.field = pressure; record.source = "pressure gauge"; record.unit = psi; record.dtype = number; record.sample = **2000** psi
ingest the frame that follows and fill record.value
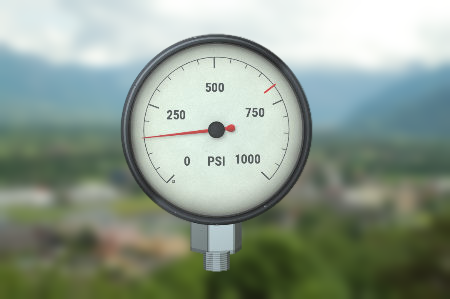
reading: **150** psi
